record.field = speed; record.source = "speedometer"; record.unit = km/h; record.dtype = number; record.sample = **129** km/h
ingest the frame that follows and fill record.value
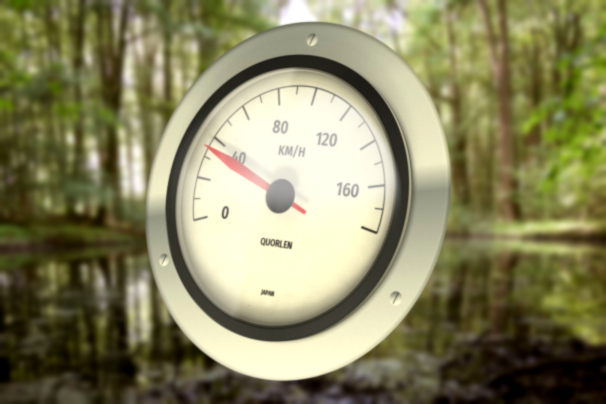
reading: **35** km/h
